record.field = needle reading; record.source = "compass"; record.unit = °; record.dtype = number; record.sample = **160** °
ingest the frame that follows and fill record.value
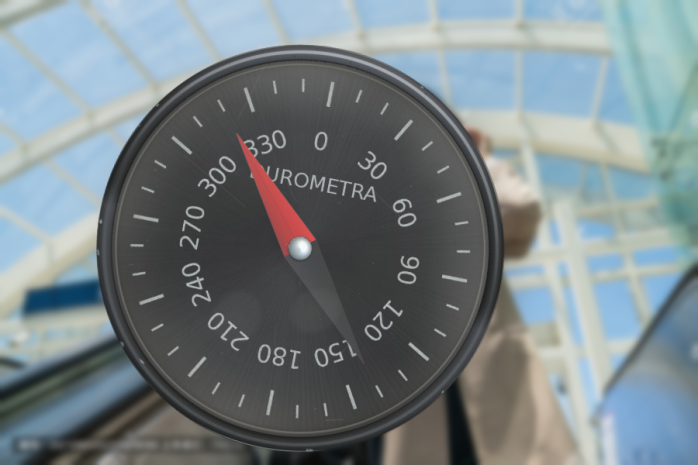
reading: **320** °
